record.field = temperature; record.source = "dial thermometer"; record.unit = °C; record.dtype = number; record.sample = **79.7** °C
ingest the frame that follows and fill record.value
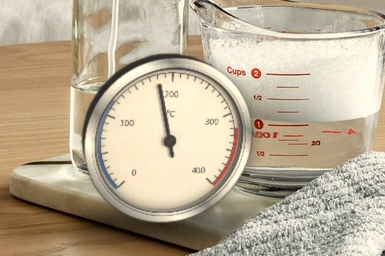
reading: **180** °C
